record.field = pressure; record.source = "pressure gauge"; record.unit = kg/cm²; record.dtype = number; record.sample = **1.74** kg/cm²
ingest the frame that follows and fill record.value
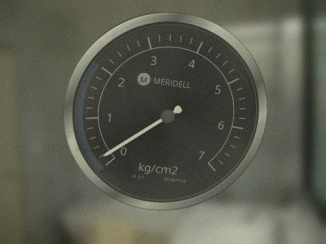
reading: **0.2** kg/cm²
